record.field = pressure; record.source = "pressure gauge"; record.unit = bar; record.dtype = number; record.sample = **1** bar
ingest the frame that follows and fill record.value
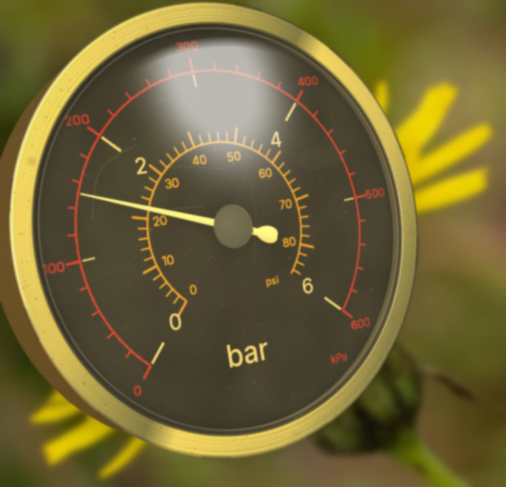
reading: **1.5** bar
